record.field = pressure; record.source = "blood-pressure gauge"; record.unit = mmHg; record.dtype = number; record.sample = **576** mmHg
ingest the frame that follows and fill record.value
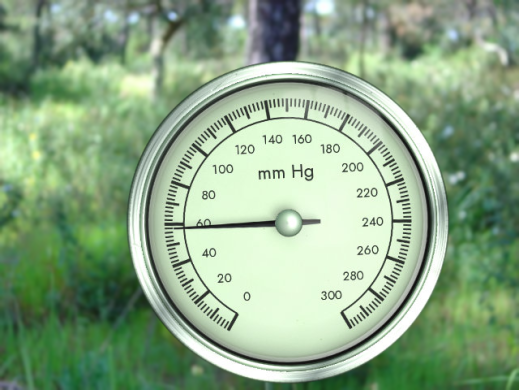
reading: **58** mmHg
